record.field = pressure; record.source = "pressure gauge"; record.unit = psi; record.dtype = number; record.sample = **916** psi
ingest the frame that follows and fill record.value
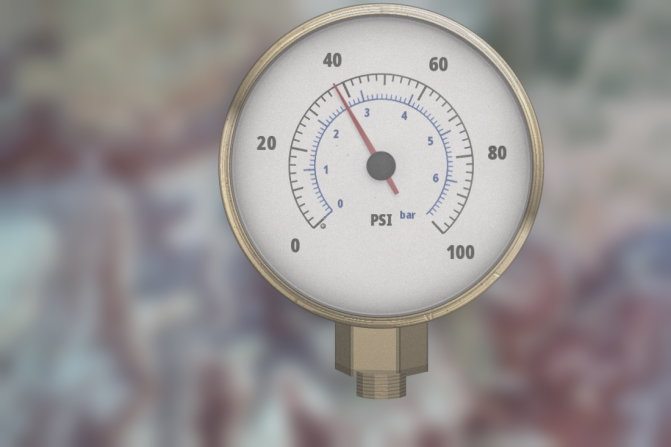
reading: **38** psi
